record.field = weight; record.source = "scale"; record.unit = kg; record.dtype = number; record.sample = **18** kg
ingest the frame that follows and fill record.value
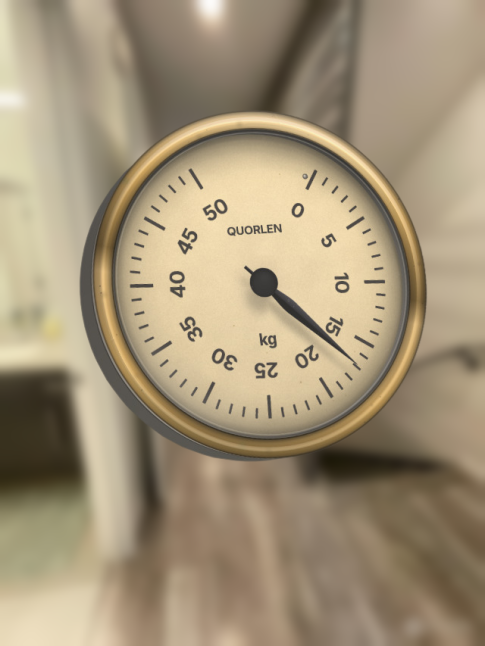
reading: **17** kg
